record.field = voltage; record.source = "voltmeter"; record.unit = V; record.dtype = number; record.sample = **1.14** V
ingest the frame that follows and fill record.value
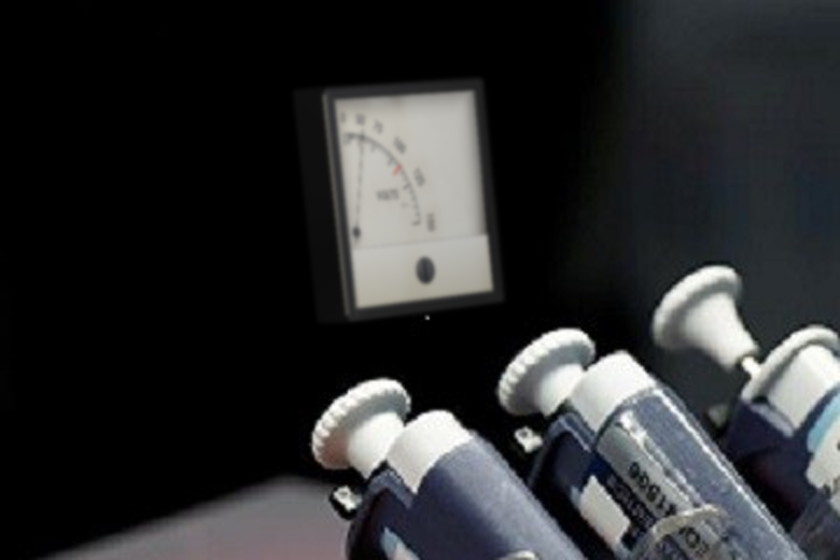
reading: **50** V
